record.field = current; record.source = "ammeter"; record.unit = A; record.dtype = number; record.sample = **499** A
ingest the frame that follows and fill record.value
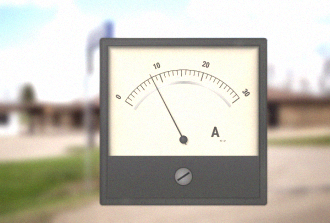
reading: **8** A
